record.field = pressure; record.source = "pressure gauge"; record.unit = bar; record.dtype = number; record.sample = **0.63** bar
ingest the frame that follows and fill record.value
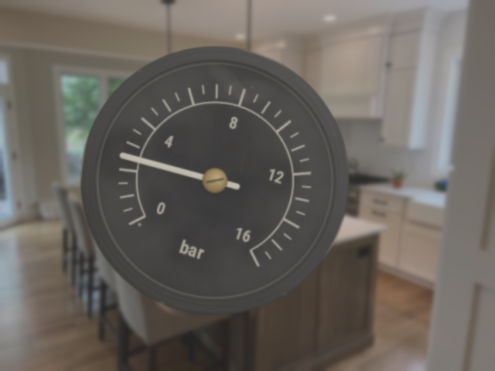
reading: **2.5** bar
